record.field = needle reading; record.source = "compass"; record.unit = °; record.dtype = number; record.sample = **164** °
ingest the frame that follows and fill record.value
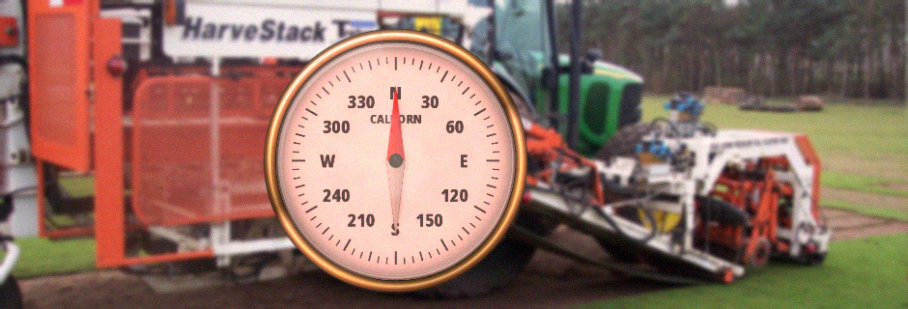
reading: **0** °
